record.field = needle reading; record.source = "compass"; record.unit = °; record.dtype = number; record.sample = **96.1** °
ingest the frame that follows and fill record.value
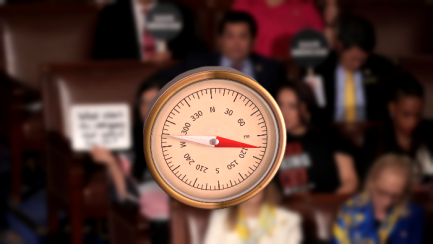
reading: **105** °
